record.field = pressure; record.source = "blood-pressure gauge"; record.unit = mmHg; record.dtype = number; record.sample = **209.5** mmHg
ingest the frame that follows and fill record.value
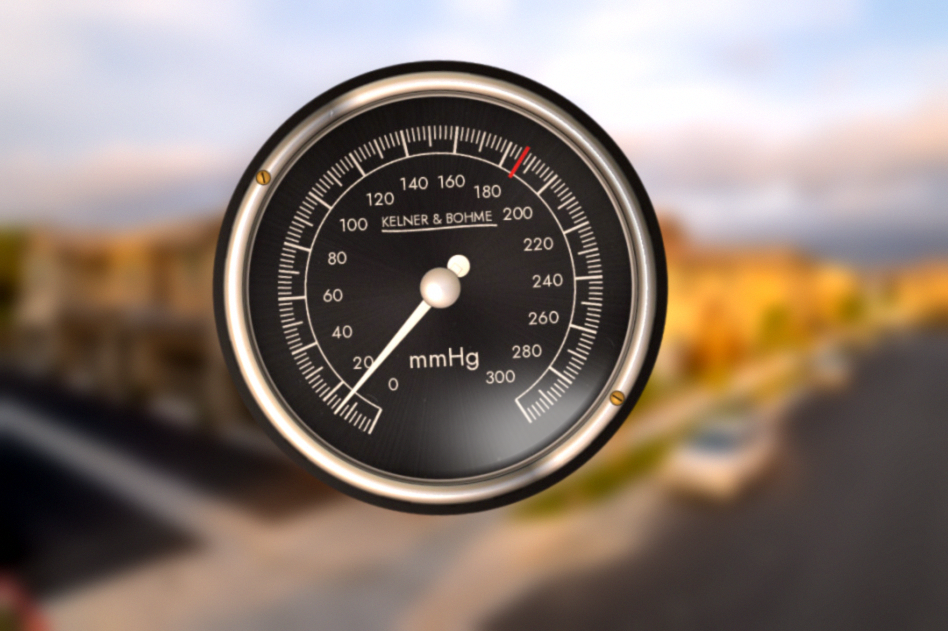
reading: **14** mmHg
